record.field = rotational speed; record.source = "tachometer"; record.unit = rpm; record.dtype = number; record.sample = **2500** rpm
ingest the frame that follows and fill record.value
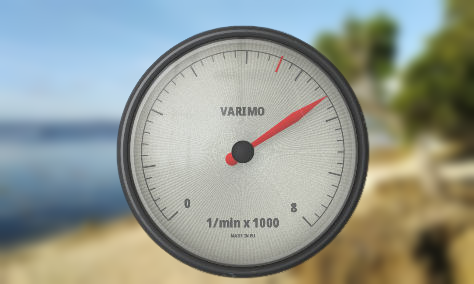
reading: **5600** rpm
